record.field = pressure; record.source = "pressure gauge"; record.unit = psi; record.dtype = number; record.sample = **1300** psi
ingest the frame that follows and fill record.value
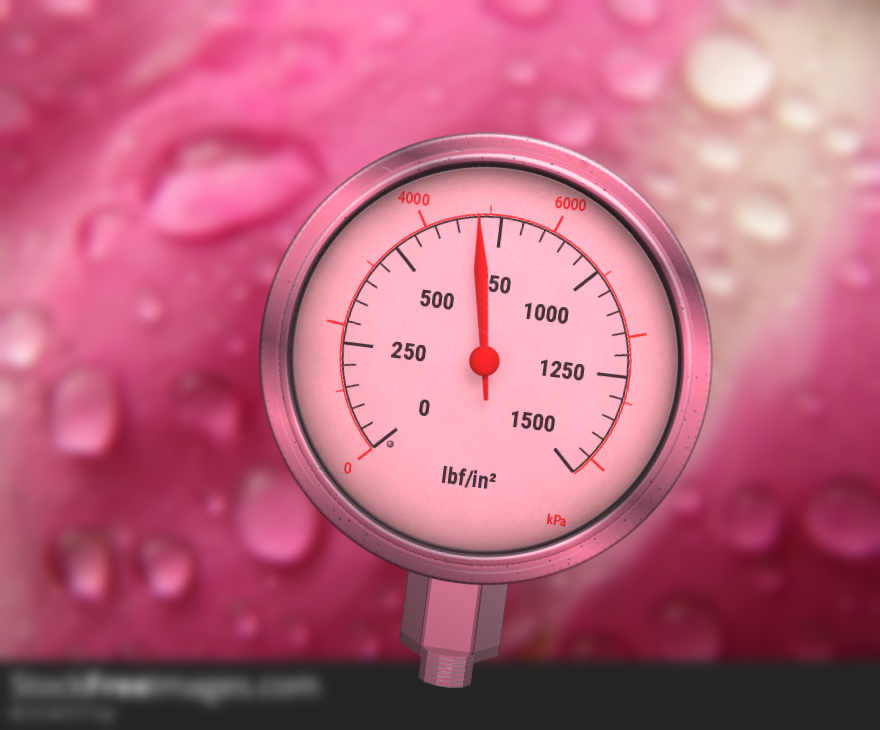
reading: **700** psi
